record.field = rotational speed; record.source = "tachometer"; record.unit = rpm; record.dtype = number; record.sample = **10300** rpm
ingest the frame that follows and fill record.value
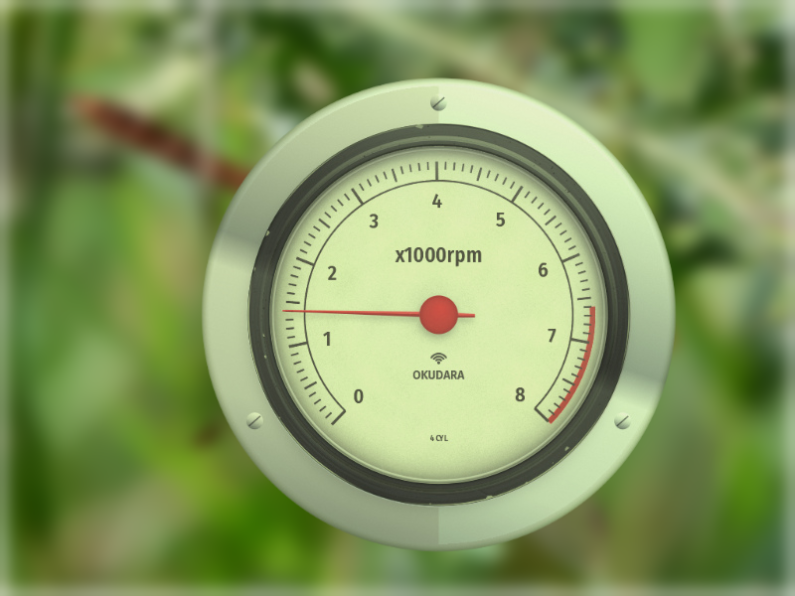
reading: **1400** rpm
